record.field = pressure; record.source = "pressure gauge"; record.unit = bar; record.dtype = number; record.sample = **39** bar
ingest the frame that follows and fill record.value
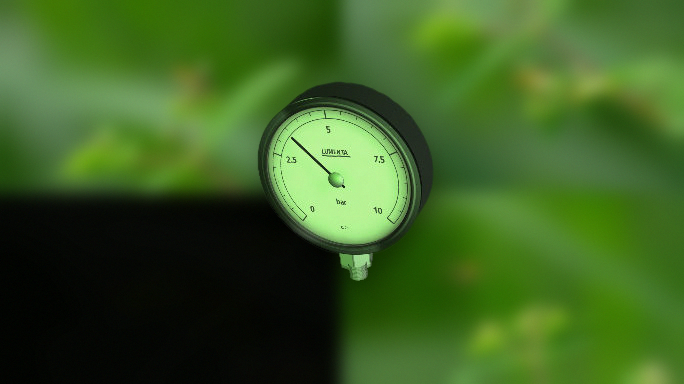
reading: **3.5** bar
